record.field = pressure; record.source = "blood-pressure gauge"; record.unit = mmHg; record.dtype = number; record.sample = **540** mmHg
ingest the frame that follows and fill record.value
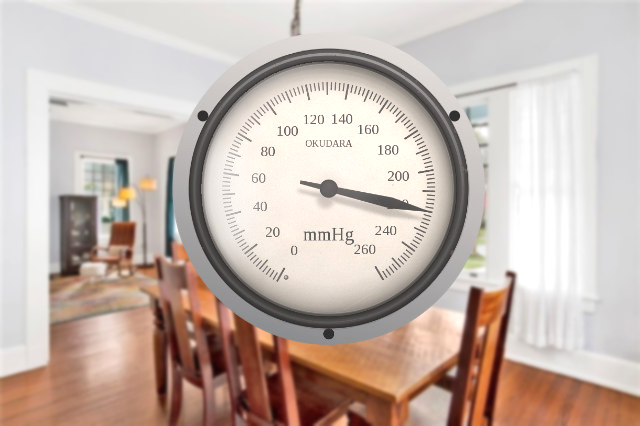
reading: **220** mmHg
